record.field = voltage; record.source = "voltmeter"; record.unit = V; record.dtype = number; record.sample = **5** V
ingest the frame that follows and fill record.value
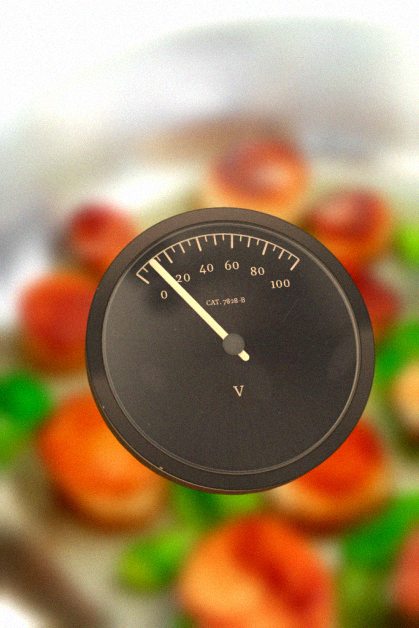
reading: **10** V
